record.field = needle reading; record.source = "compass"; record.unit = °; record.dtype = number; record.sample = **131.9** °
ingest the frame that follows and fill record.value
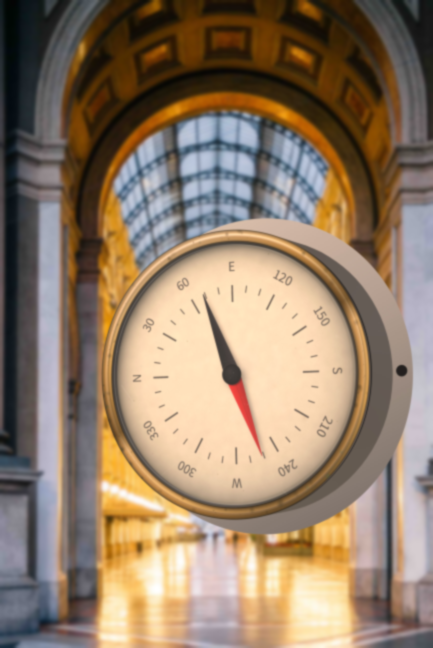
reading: **250** °
